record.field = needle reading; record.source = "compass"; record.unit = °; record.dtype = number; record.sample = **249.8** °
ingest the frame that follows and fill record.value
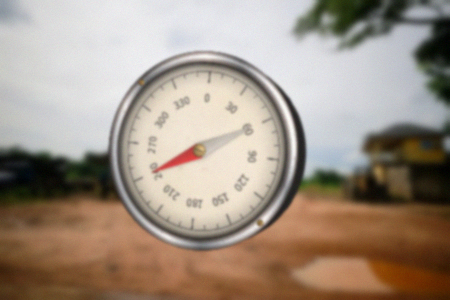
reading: **240** °
